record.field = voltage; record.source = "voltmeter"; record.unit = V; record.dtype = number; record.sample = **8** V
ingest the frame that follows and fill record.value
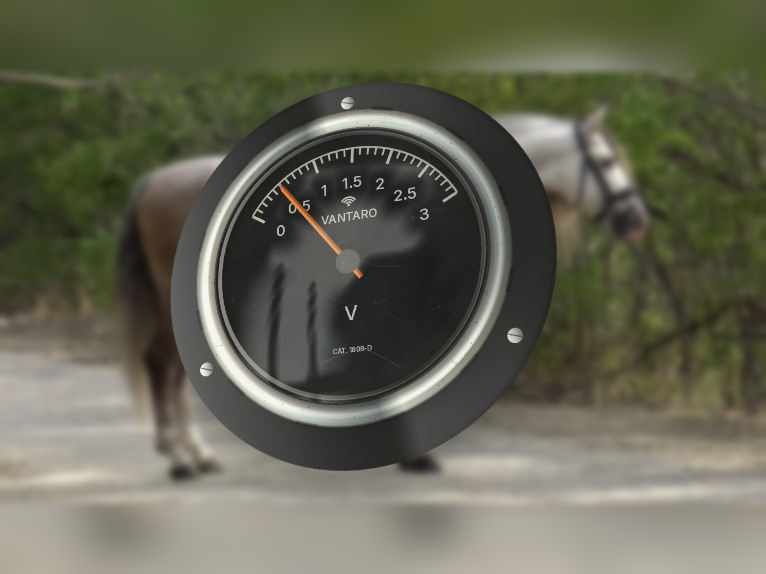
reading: **0.5** V
